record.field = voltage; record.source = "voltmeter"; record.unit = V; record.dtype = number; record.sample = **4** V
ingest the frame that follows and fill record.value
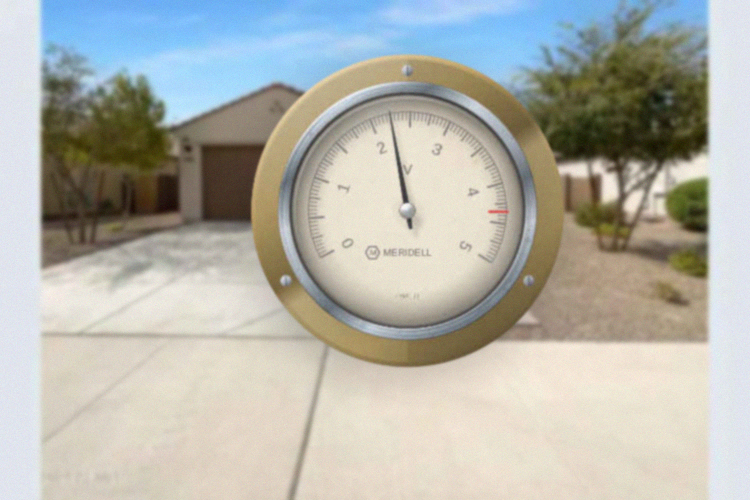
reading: **2.25** V
